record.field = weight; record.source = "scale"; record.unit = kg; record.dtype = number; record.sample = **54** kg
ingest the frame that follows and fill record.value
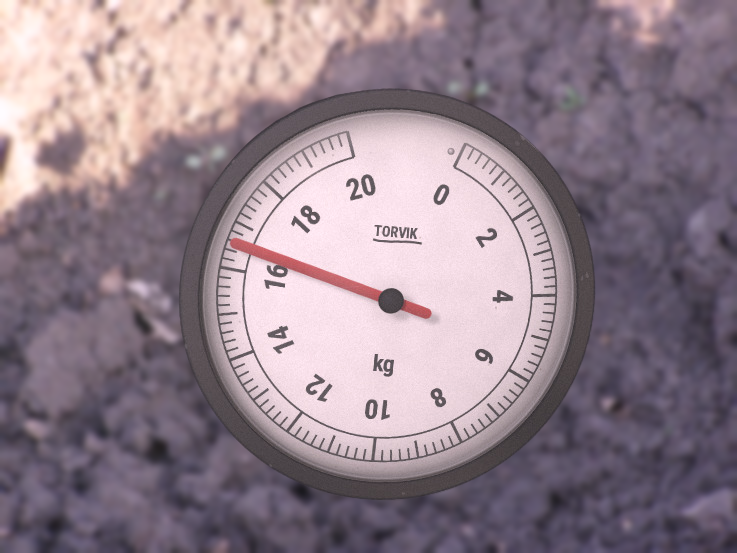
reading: **16.6** kg
